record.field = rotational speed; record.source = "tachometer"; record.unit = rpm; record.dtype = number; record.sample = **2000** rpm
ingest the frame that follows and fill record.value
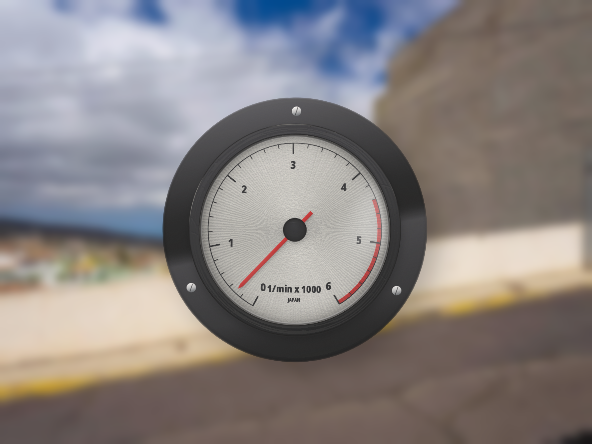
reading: **300** rpm
